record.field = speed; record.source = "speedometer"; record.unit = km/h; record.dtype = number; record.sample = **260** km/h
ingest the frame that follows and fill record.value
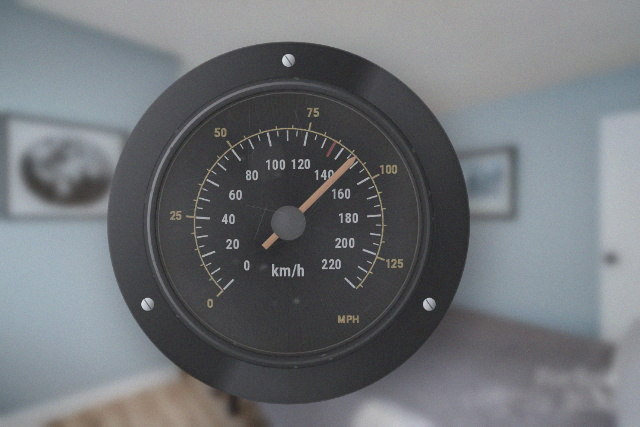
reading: **147.5** km/h
